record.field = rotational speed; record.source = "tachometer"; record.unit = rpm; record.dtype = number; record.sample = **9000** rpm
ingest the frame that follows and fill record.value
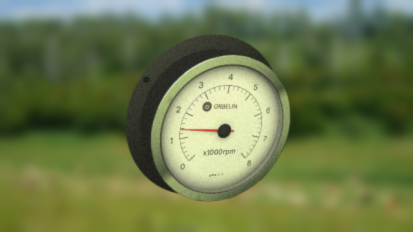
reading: **1400** rpm
